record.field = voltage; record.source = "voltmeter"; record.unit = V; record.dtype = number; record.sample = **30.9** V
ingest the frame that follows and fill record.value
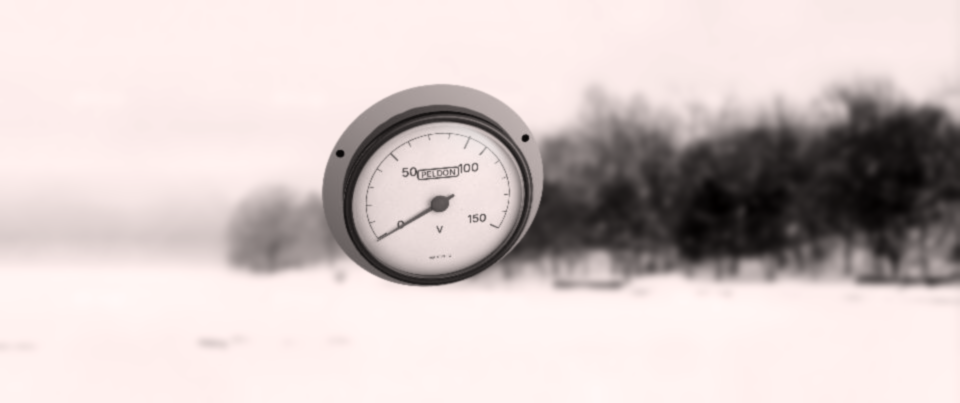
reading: **0** V
